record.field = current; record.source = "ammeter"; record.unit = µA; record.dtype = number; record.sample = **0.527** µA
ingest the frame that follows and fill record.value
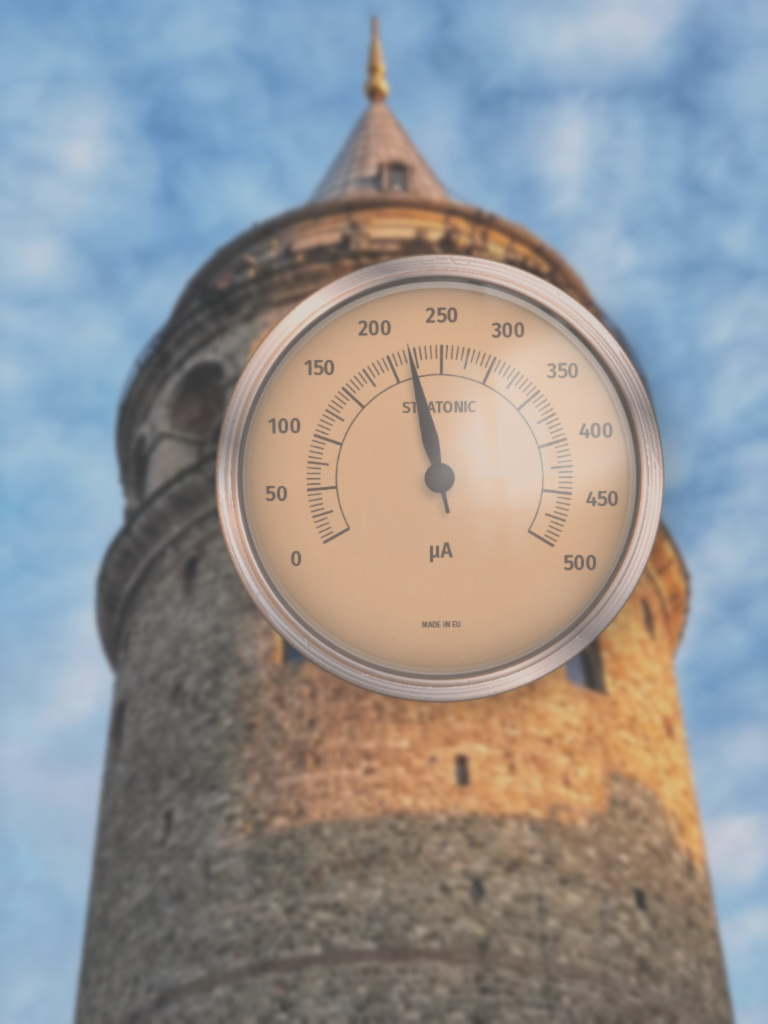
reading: **220** µA
